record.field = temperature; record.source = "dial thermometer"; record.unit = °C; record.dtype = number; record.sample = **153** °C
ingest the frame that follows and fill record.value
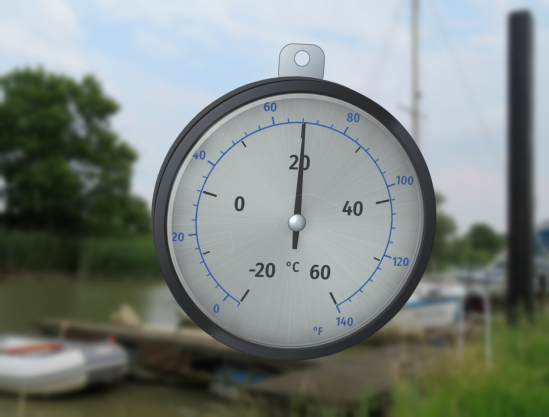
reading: **20** °C
